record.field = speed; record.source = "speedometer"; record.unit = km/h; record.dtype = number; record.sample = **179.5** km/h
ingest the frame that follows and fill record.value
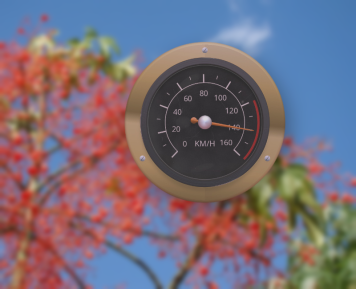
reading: **140** km/h
